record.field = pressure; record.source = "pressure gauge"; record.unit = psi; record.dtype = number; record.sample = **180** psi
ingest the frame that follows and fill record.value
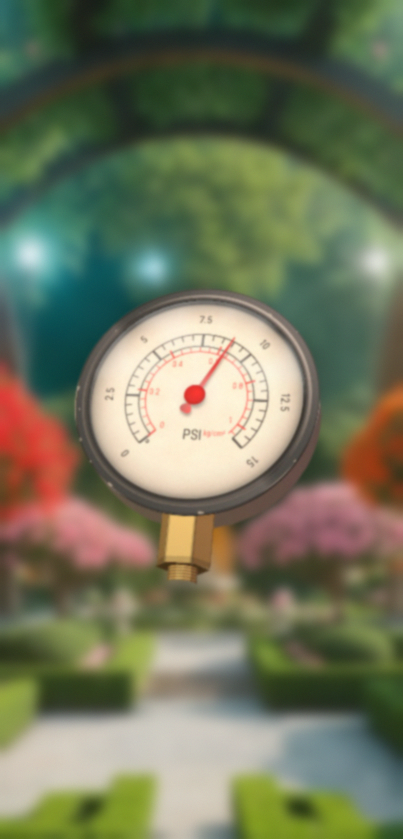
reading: **9** psi
